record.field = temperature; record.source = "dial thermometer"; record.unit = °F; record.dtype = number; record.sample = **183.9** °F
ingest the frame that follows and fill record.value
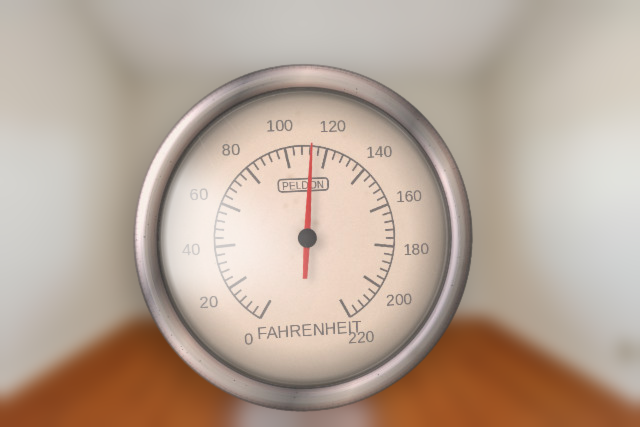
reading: **112** °F
